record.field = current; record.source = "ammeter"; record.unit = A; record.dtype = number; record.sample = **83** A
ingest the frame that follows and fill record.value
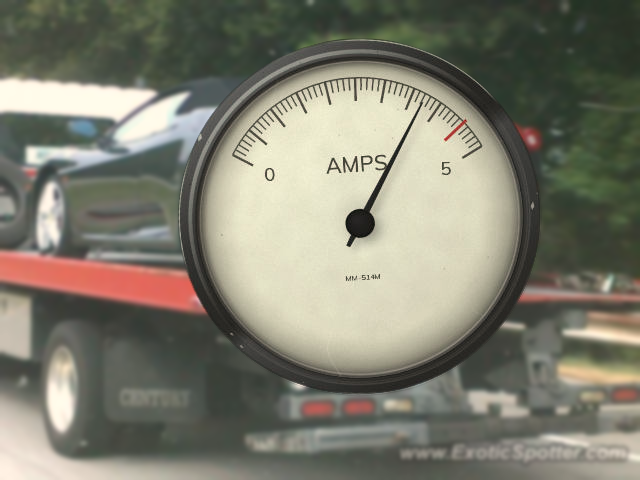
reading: **3.7** A
